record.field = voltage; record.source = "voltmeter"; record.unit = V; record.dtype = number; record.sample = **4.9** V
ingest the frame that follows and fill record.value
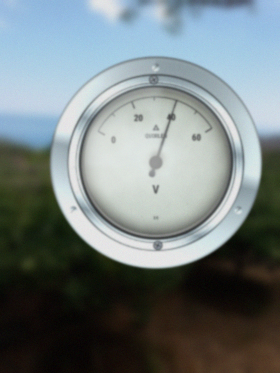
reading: **40** V
